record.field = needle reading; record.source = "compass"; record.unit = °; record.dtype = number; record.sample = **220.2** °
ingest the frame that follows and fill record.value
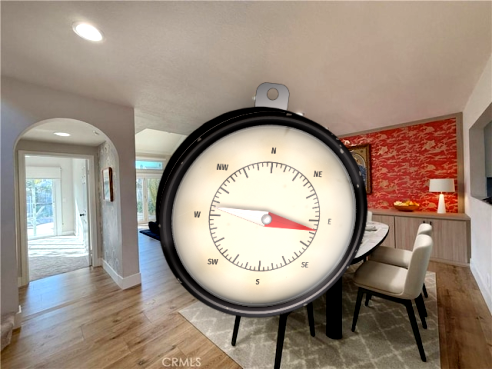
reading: **100** °
